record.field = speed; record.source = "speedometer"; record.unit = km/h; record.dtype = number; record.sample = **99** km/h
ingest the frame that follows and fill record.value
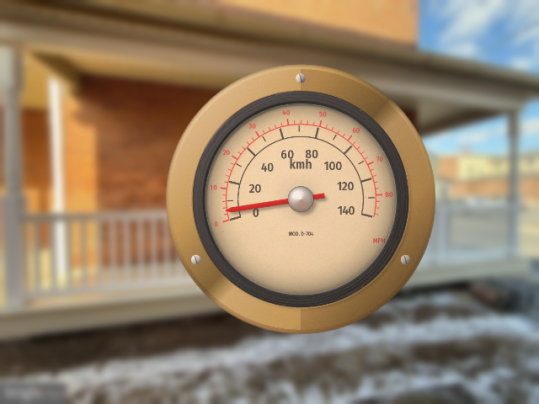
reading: **5** km/h
